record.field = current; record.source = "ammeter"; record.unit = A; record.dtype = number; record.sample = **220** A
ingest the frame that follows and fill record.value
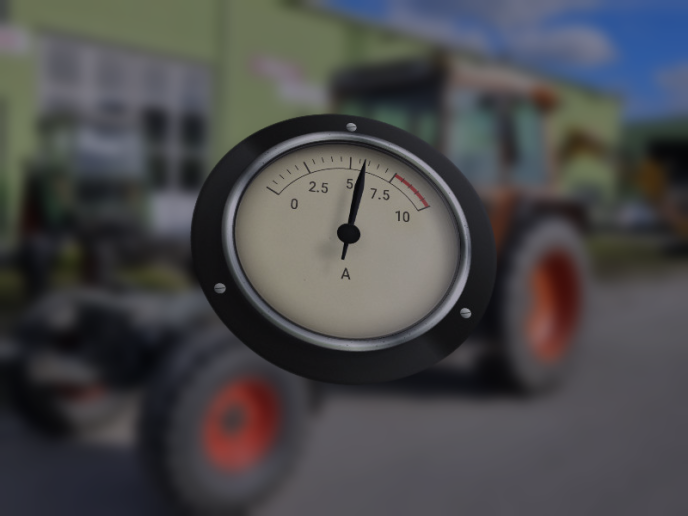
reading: **5.75** A
